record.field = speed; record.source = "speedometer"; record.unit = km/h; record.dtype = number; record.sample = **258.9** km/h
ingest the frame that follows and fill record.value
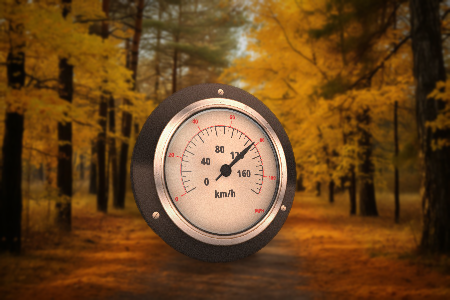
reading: **125** km/h
